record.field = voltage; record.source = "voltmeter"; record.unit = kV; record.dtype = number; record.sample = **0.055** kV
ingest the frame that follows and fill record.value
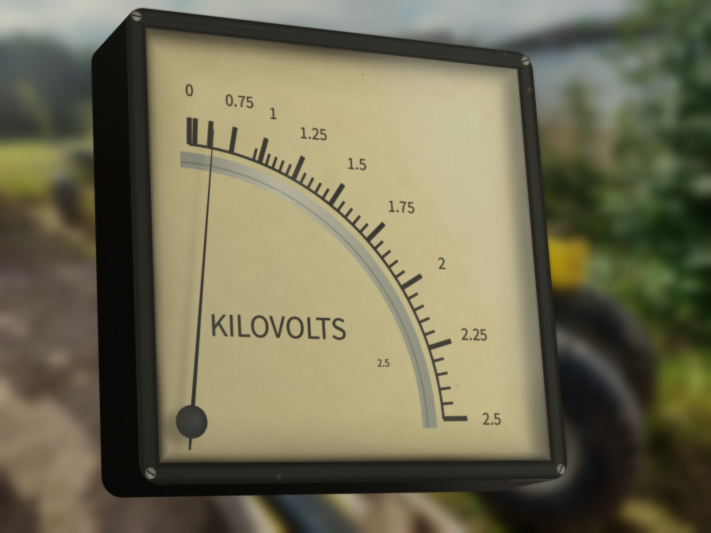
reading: **0.5** kV
